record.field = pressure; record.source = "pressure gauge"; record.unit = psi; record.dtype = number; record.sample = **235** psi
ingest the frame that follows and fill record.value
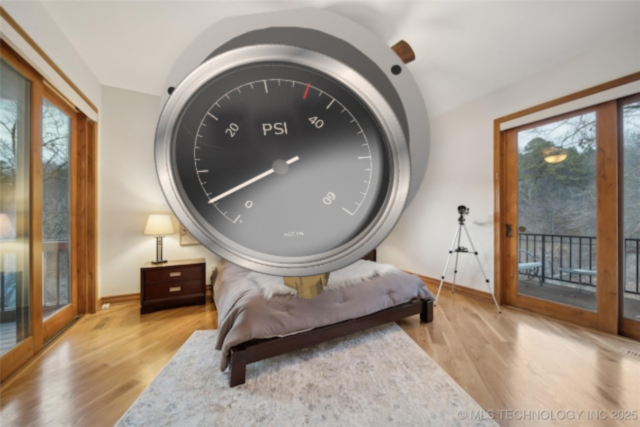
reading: **5** psi
